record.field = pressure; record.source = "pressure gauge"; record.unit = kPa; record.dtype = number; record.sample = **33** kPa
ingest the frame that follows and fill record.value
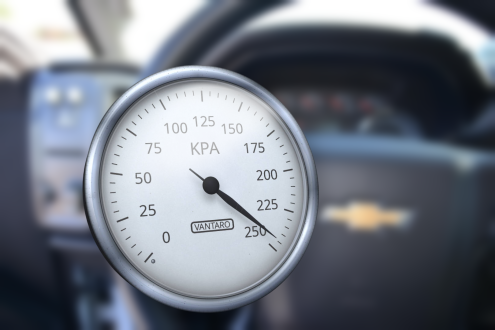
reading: **245** kPa
